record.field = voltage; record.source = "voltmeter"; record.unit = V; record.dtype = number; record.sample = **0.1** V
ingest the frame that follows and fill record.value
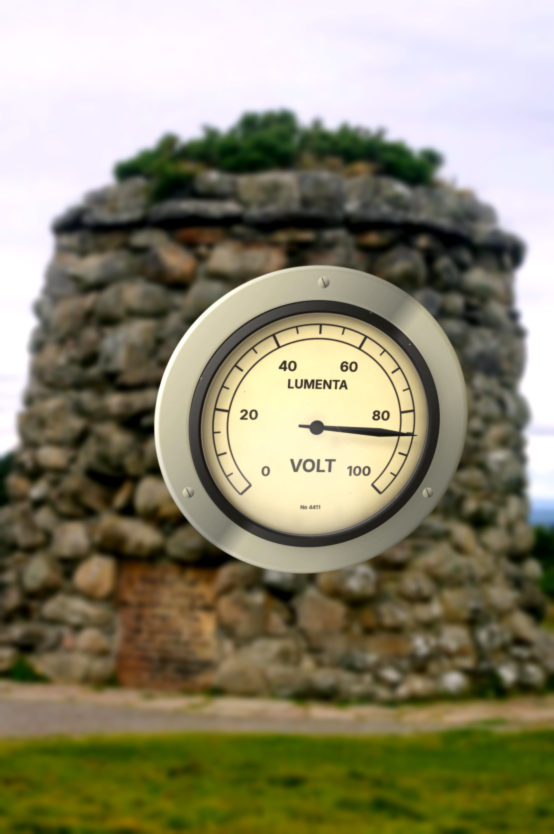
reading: **85** V
